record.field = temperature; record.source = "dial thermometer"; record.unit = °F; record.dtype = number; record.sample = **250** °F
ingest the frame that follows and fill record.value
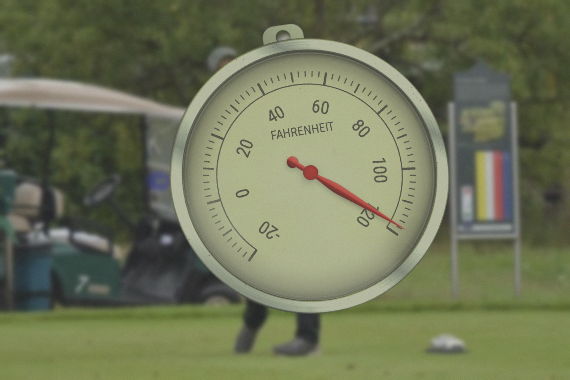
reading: **118** °F
